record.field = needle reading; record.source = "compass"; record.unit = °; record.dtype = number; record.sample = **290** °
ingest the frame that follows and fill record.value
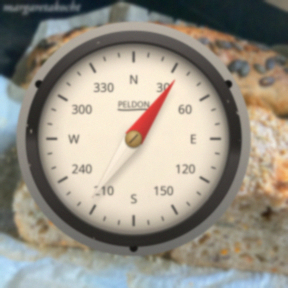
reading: **35** °
